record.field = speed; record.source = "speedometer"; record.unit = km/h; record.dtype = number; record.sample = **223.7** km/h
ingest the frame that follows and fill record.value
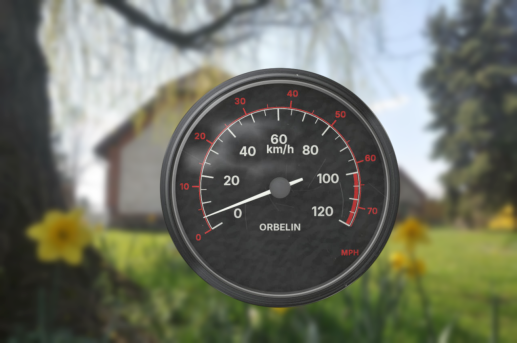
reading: **5** km/h
